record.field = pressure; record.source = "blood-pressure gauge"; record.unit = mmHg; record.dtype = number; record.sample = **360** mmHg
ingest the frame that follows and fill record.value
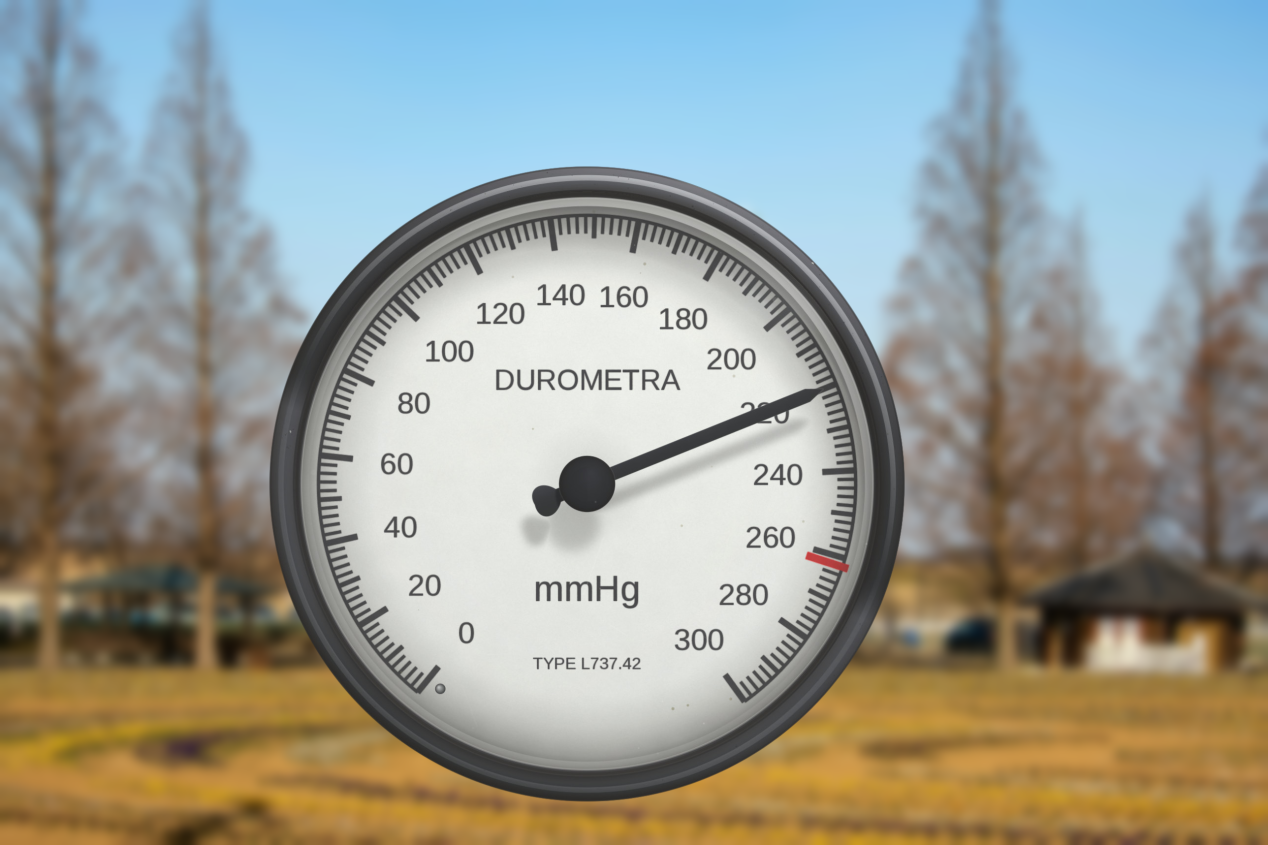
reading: **220** mmHg
